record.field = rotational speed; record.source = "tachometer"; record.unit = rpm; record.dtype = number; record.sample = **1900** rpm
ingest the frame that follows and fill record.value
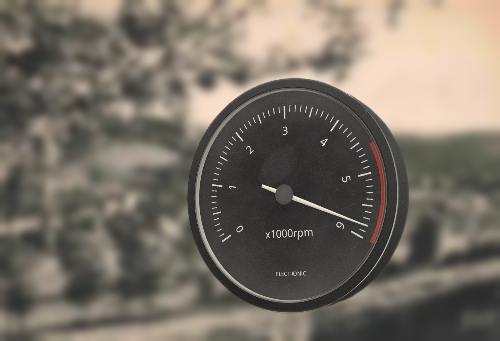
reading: **5800** rpm
